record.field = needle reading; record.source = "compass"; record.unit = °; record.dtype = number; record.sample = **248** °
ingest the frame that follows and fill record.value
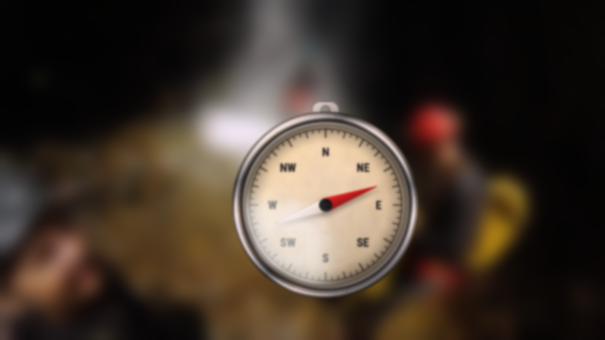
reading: **70** °
